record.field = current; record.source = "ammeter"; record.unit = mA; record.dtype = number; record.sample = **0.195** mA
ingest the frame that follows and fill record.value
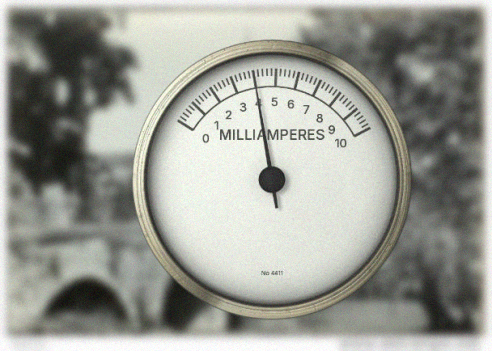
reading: **4** mA
